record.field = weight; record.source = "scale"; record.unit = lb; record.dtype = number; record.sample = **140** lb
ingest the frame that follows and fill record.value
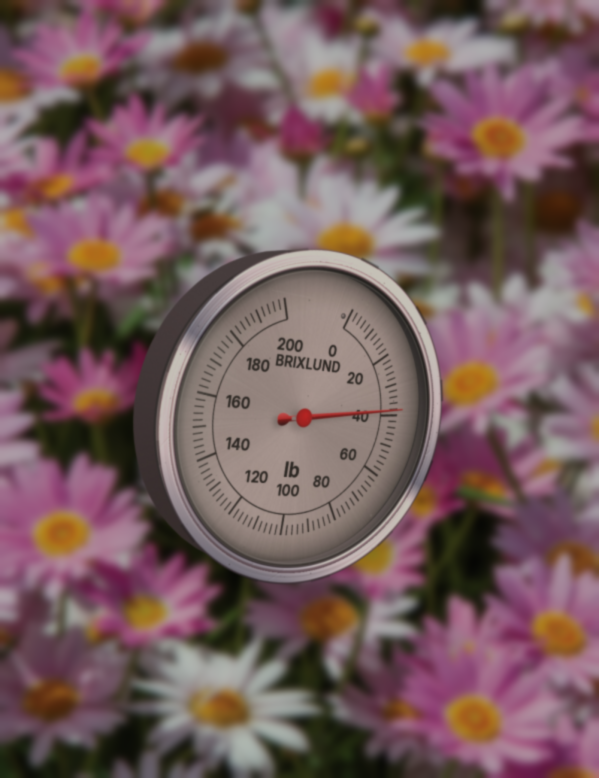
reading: **38** lb
